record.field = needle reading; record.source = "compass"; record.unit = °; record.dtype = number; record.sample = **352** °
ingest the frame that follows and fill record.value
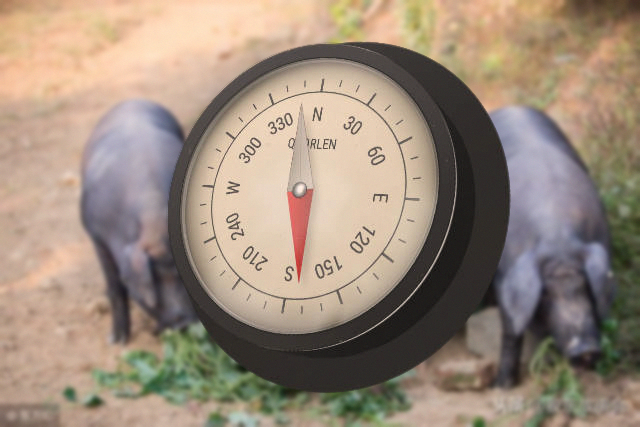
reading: **170** °
